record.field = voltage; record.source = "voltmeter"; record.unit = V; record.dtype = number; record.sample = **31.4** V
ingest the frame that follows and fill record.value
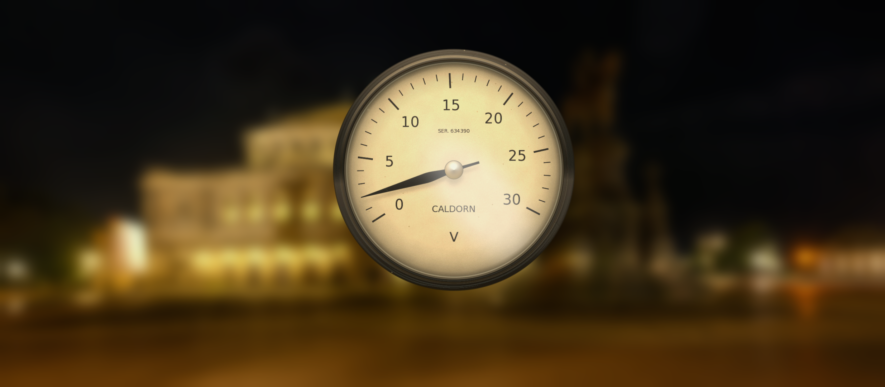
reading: **2** V
